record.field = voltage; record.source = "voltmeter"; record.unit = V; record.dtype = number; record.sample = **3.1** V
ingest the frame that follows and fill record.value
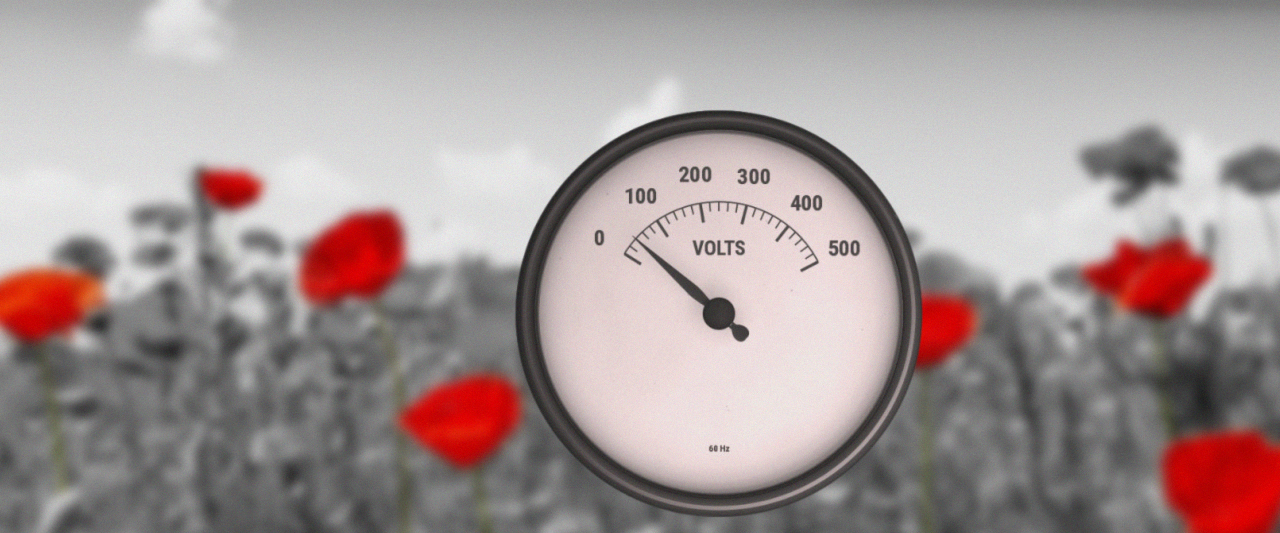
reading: **40** V
